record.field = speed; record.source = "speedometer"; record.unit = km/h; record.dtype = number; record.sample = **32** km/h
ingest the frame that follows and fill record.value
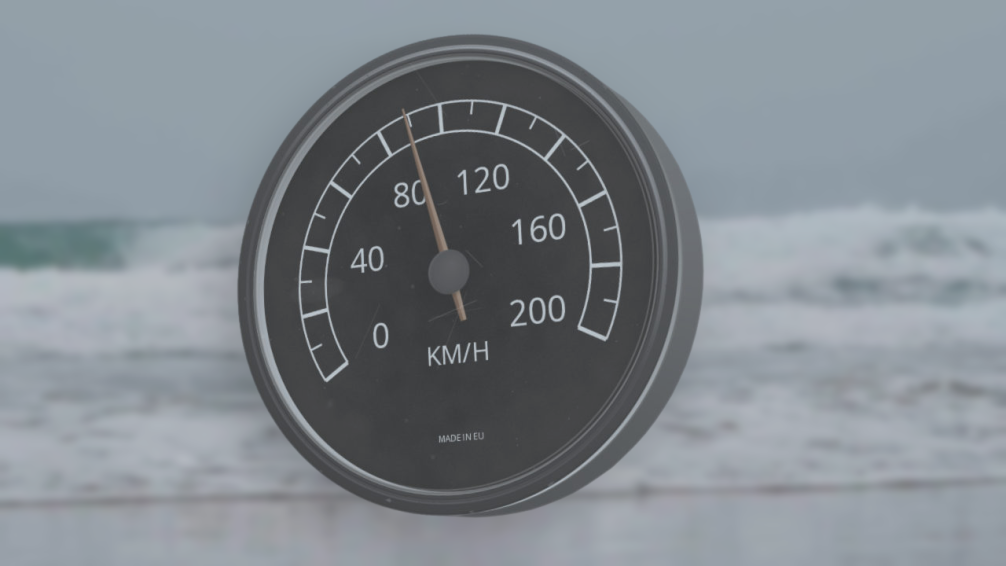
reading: **90** km/h
